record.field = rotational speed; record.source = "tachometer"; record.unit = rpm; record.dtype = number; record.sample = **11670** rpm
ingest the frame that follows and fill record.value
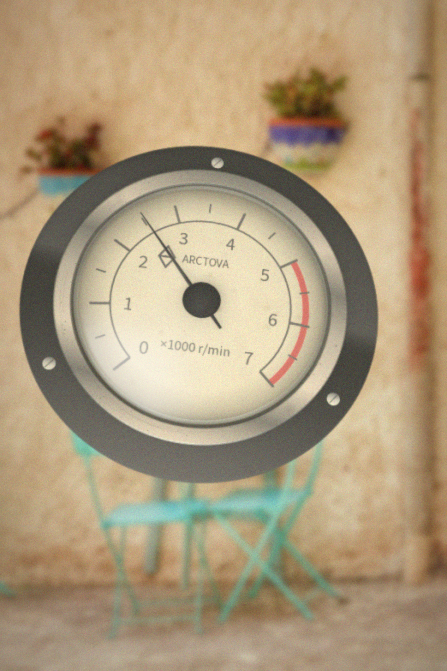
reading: **2500** rpm
